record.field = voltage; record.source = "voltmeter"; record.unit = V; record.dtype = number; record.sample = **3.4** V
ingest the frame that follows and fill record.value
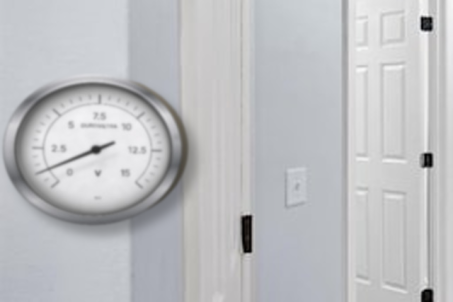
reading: **1** V
